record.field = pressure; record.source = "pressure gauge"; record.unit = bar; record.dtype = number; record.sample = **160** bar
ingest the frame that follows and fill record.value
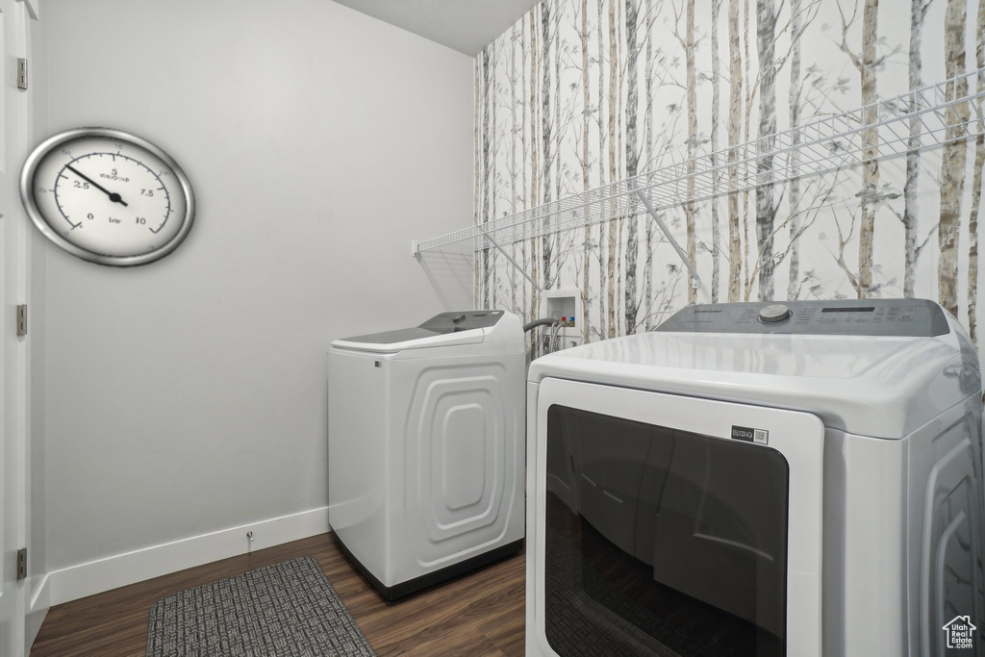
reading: **3** bar
